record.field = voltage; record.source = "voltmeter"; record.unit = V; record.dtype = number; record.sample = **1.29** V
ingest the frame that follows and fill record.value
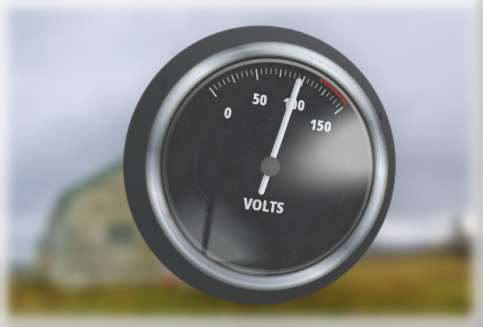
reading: **95** V
